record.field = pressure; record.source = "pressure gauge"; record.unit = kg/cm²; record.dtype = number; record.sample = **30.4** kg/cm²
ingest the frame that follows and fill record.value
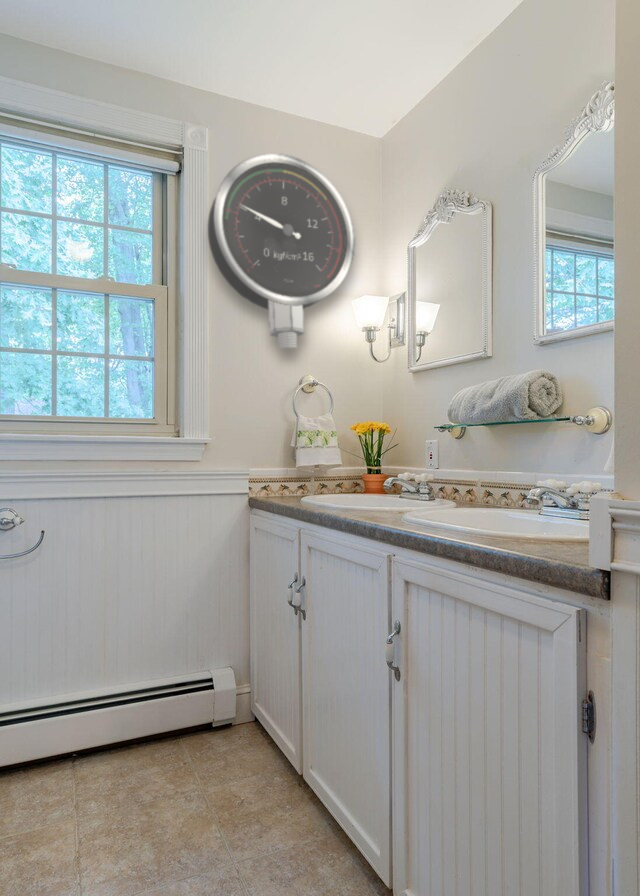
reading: **4** kg/cm²
